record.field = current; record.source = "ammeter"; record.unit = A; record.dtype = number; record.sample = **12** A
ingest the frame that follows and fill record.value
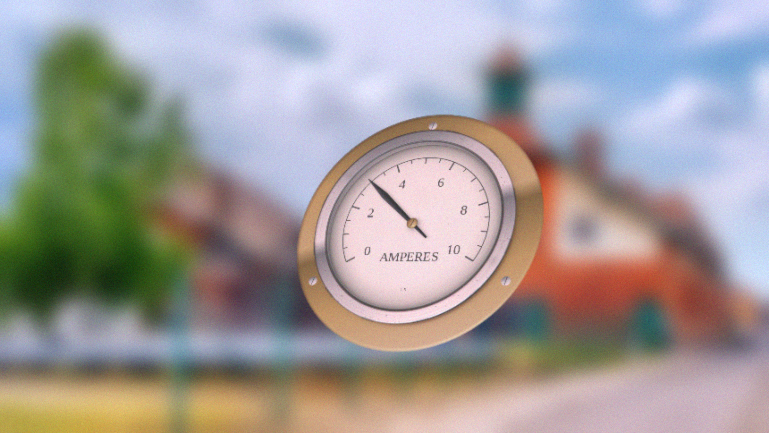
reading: **3** A
